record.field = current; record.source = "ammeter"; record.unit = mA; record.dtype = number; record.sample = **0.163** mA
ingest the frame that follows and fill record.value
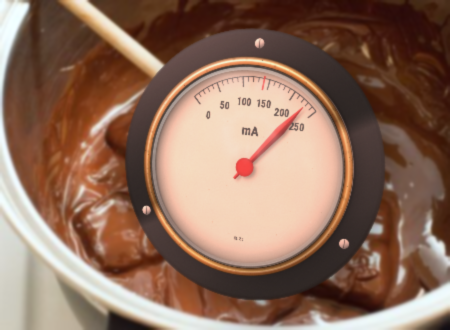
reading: **230** mA
